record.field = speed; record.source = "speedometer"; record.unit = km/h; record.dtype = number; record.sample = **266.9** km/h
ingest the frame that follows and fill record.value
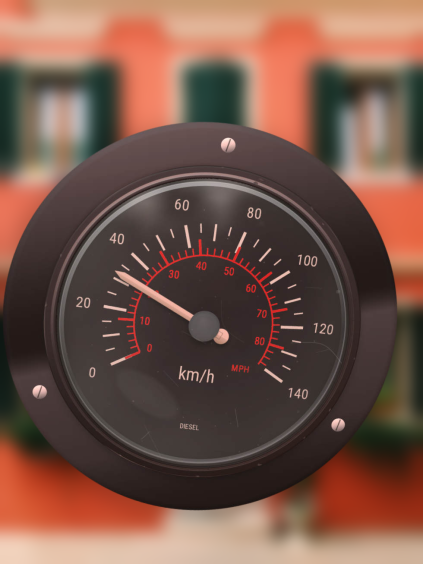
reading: **32.5** km/h
